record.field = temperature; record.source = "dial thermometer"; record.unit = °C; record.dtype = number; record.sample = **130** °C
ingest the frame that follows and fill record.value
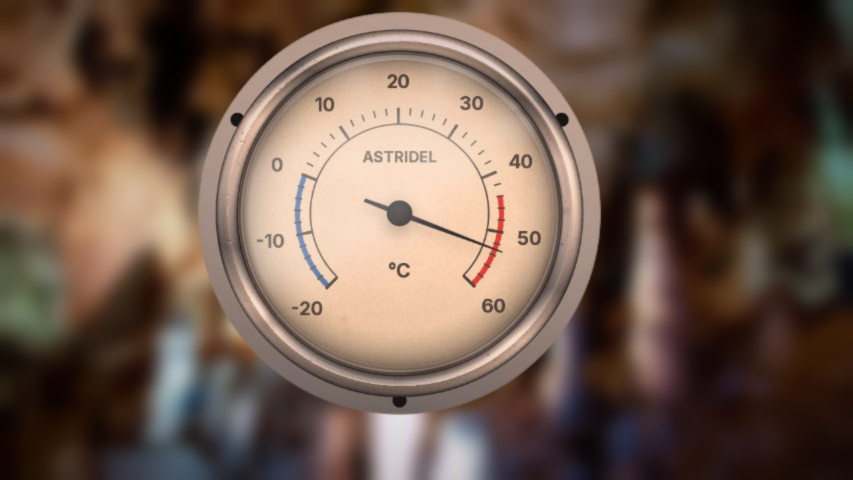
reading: **53** °C
